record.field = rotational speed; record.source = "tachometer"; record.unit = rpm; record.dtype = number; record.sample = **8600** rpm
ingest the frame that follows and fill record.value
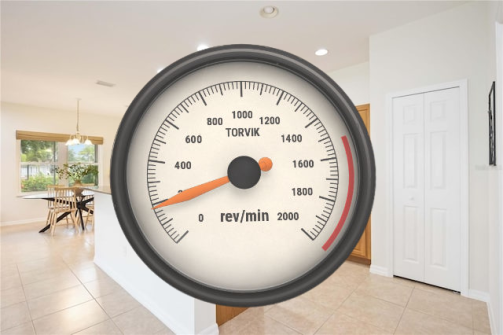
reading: **180** rpm
